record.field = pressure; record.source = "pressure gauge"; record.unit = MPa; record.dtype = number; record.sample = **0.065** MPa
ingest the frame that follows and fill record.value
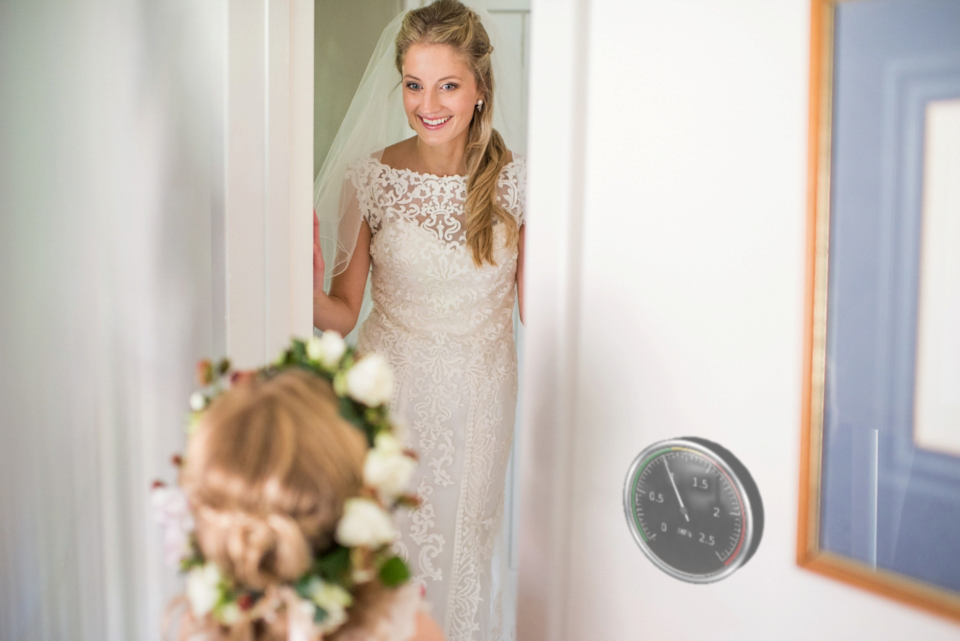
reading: **1** MPa
